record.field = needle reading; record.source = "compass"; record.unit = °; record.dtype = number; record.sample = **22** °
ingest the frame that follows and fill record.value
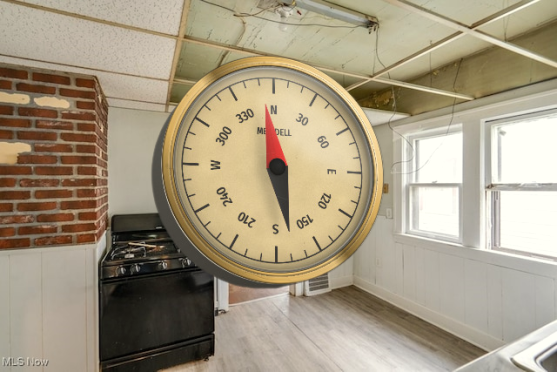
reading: **350** °
